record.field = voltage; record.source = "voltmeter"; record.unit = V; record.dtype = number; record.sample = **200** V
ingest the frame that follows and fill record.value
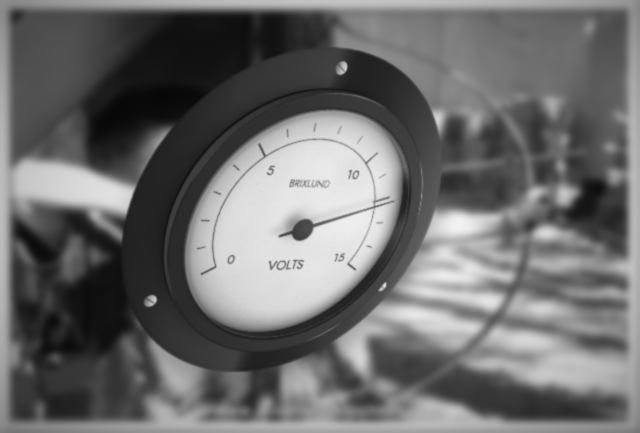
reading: **12** V
